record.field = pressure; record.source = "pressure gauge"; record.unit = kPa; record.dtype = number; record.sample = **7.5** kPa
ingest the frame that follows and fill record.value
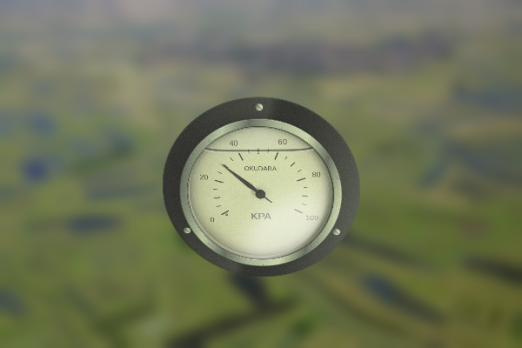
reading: **30** kPa
